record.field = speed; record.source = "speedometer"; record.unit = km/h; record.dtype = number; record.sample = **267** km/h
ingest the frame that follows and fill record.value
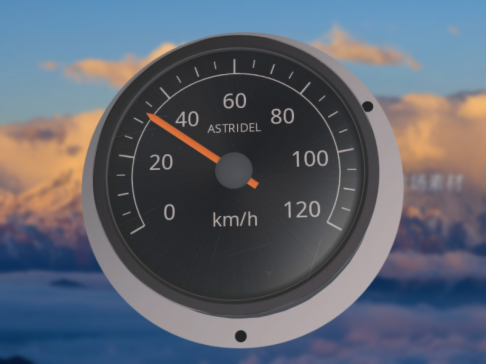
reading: **32.5** km/h
